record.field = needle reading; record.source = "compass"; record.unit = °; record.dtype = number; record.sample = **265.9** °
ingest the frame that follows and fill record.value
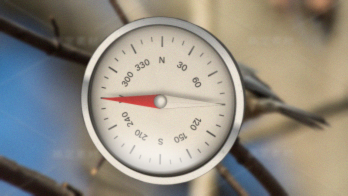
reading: **270** °
